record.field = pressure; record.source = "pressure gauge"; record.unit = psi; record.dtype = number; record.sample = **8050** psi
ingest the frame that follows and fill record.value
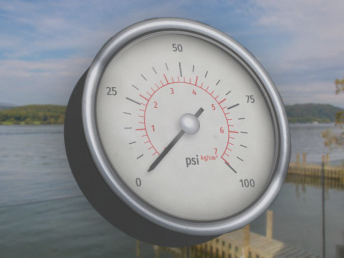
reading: **0** psi
